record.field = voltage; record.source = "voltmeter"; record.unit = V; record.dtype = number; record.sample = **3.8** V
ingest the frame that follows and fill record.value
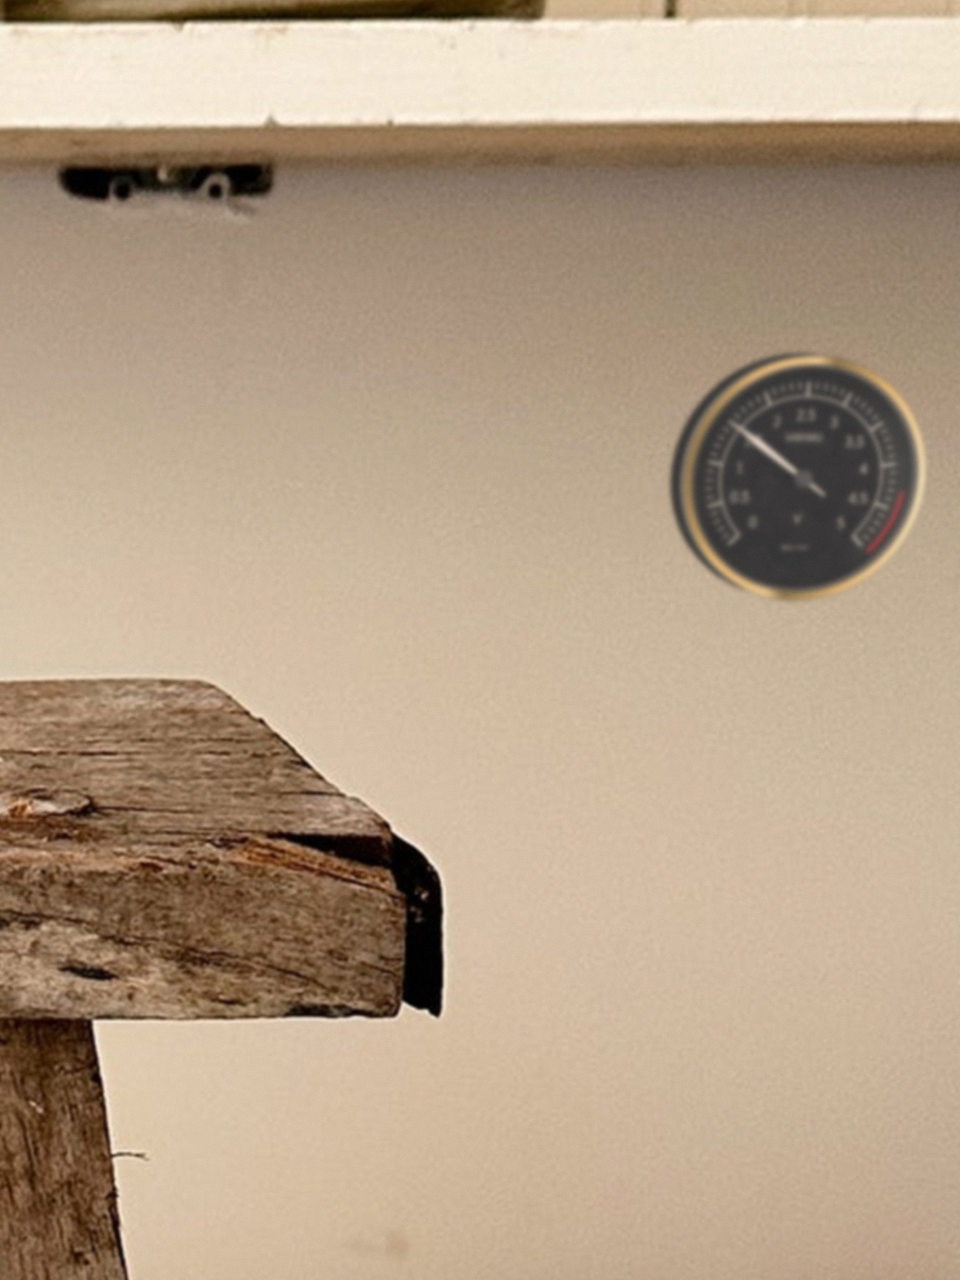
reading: **1.5** V
